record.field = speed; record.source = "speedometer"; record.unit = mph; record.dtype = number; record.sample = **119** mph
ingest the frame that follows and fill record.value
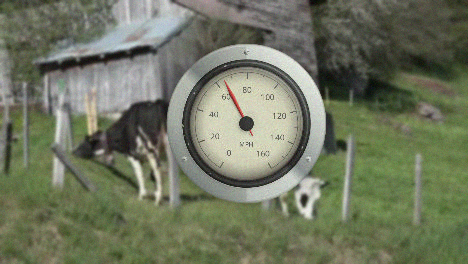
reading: **65** mph
